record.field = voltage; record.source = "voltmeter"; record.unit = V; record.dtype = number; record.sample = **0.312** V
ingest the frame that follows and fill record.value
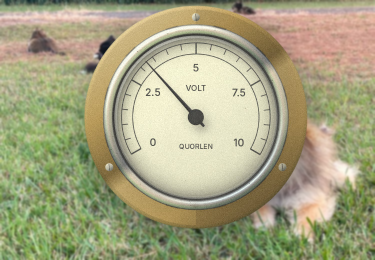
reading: **3.25** V
